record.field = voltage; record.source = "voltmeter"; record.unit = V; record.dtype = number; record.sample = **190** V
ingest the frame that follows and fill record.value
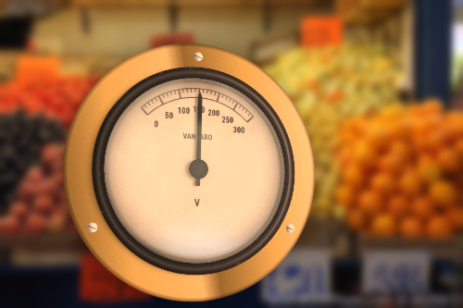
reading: **150** V
